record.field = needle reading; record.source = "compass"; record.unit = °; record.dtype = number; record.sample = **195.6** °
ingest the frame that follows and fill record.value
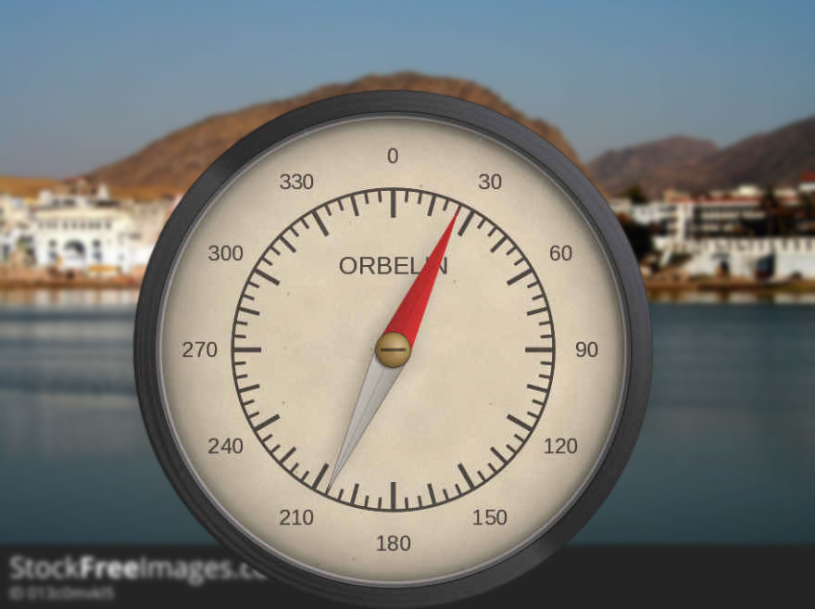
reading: **25** °
